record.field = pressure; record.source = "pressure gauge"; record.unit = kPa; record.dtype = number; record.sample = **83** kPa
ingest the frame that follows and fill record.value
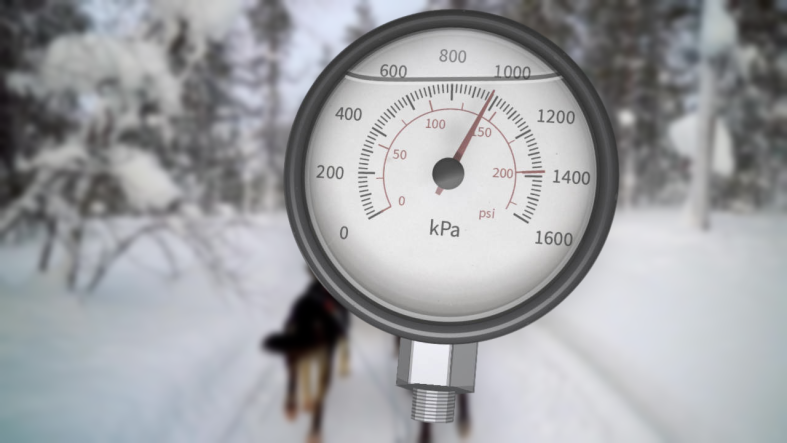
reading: **980** kPa
